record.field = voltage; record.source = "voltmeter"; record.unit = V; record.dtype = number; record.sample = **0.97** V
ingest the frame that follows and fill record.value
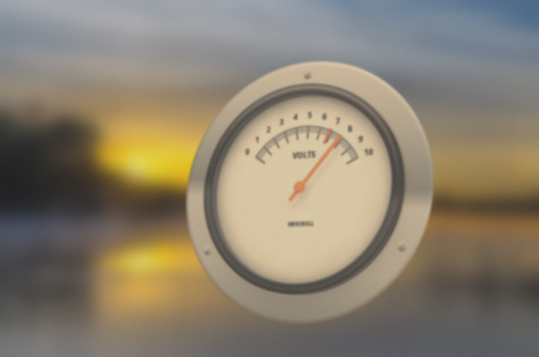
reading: **8** V
